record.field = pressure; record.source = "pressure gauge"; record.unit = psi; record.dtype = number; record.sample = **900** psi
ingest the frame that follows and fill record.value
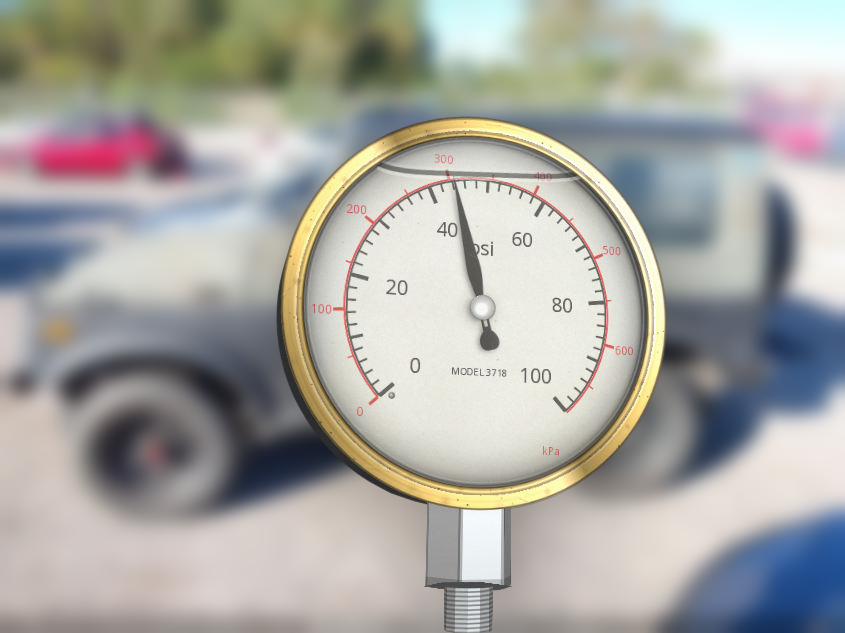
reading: **44** psi
